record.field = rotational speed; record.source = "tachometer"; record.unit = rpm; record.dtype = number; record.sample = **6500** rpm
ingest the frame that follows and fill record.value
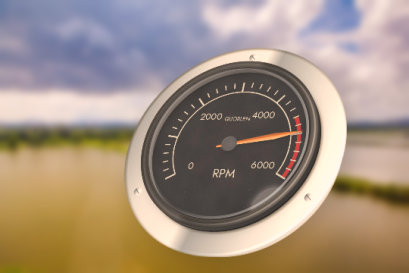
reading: **5000** rpm
